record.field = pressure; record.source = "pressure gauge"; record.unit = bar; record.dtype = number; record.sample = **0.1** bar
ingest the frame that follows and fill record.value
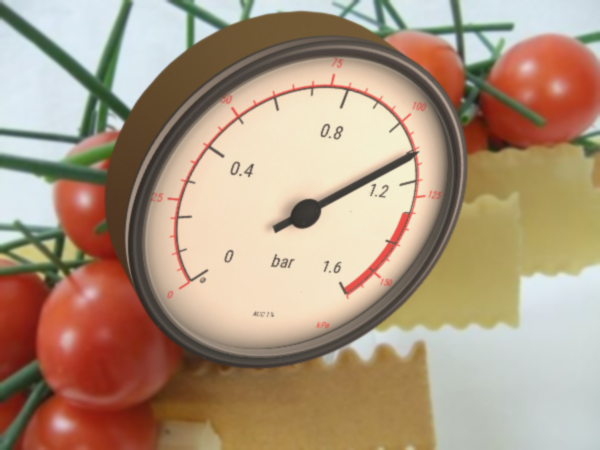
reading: **1.1** bar
